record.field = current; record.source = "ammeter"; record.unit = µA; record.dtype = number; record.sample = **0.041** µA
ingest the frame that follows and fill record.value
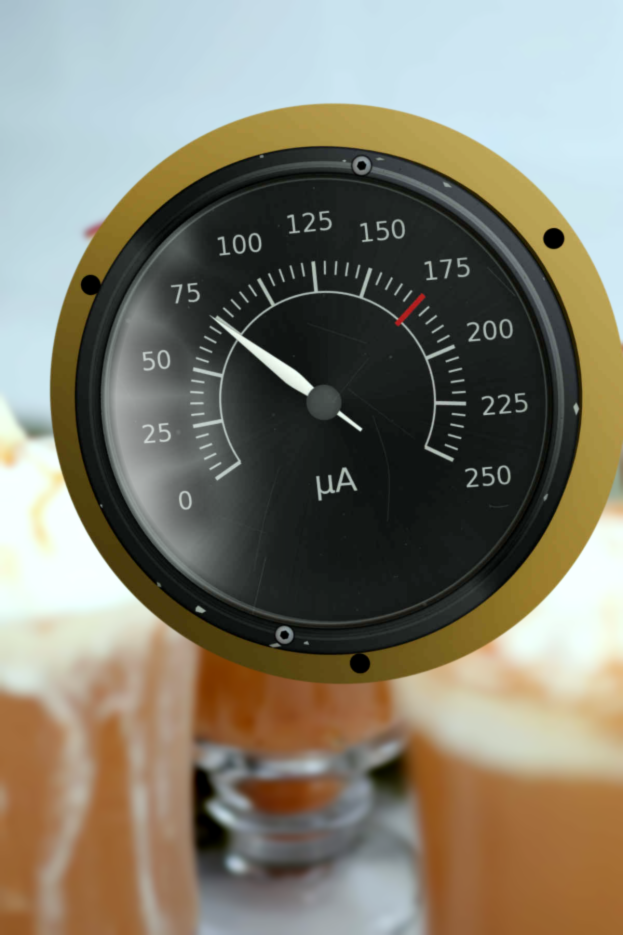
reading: **75** µA
